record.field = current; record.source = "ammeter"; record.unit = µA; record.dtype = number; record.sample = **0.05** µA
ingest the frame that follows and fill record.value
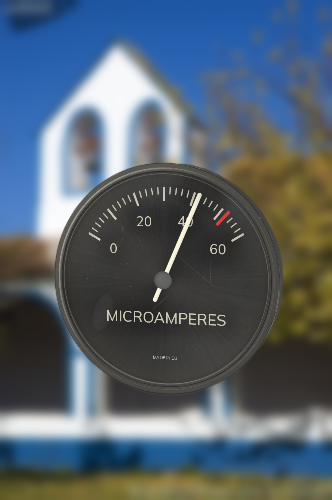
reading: **42** µA
